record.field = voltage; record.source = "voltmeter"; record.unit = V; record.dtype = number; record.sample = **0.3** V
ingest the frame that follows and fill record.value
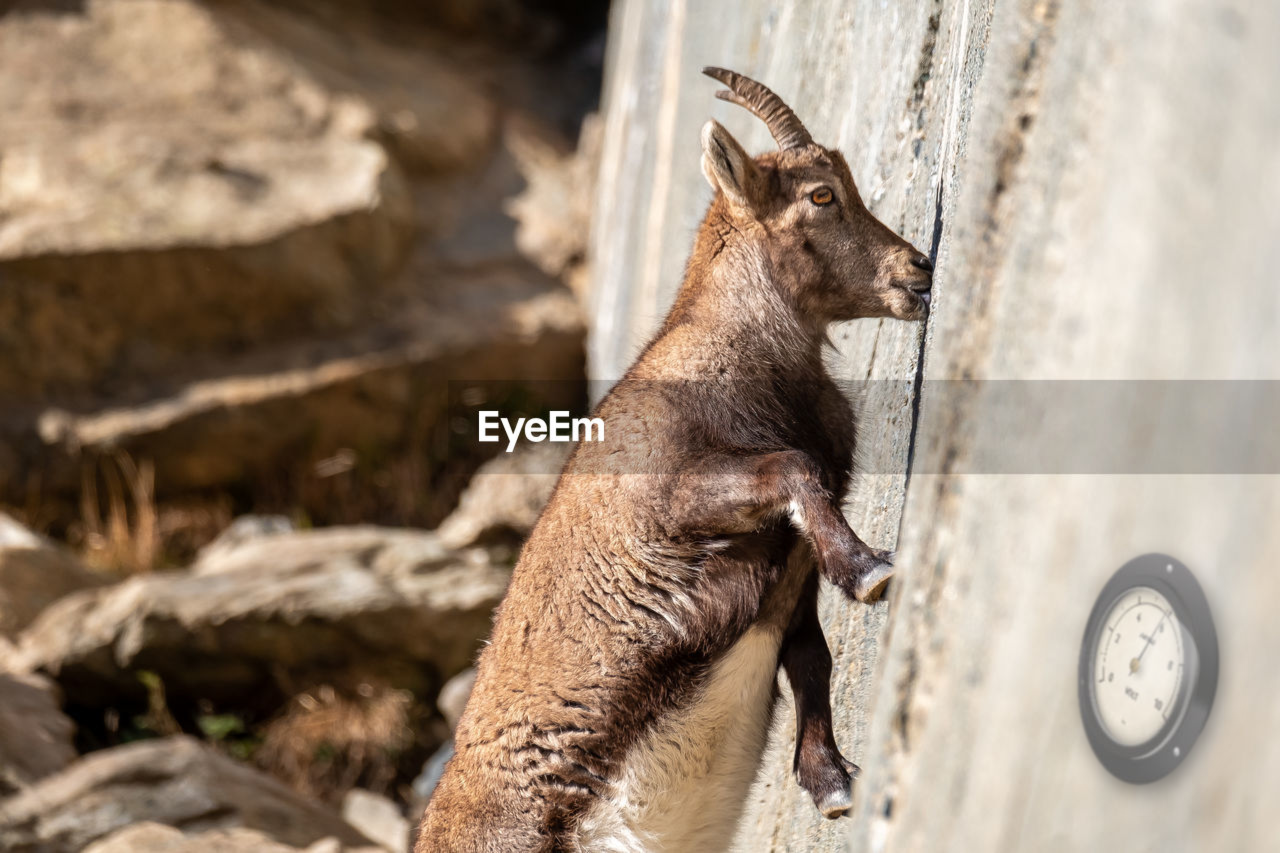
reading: **6** V
